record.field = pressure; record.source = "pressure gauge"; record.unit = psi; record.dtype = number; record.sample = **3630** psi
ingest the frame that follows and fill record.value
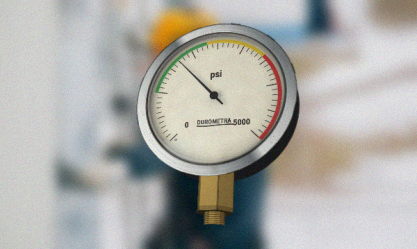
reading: **1700** psi
